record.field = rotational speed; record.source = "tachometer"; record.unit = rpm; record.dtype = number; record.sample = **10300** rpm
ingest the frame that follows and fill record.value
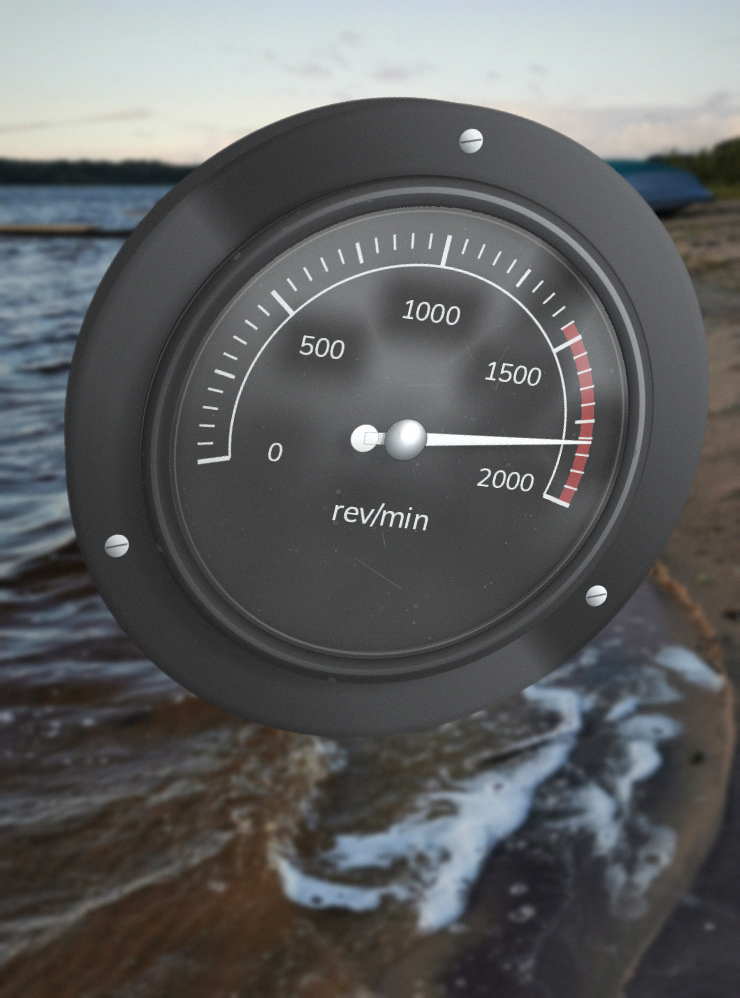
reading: **1800** rpm
